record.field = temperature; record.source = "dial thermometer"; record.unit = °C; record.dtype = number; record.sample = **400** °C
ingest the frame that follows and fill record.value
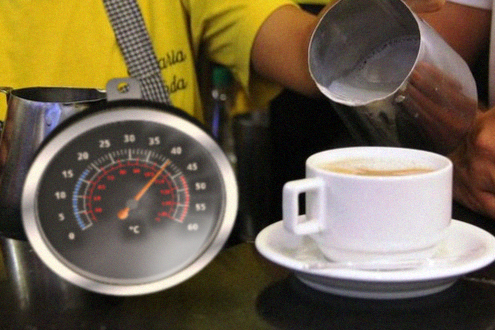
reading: **40** °C
